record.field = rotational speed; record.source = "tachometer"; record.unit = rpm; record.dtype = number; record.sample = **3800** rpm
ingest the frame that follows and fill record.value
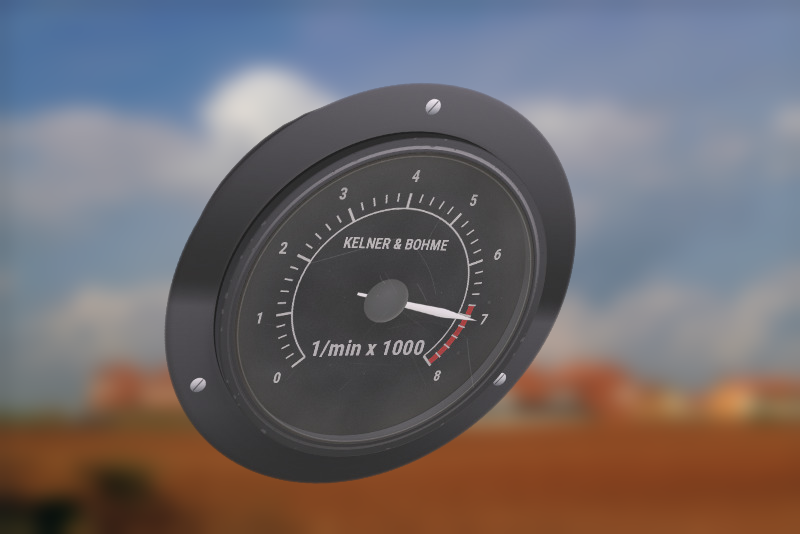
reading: **7000** rpm
